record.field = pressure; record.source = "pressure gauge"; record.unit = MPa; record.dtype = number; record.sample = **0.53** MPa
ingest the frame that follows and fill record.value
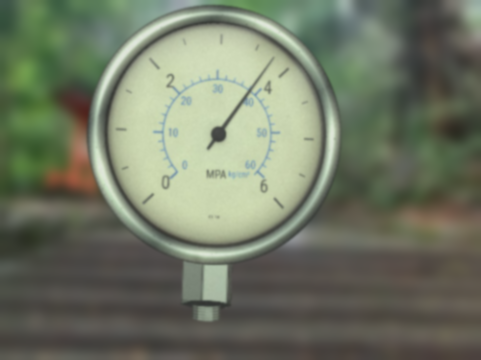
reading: **3.75** MPa
